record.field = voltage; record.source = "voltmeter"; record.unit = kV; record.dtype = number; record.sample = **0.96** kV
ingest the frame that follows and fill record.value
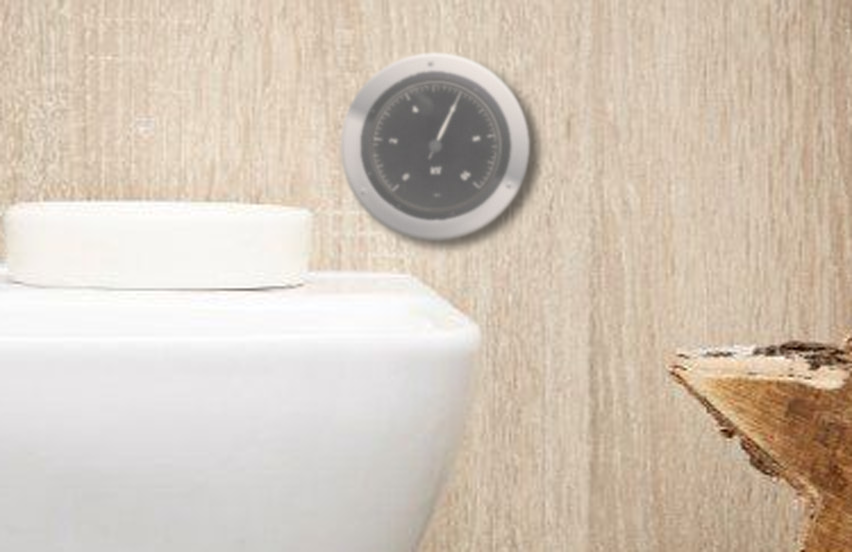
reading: **6** kV
